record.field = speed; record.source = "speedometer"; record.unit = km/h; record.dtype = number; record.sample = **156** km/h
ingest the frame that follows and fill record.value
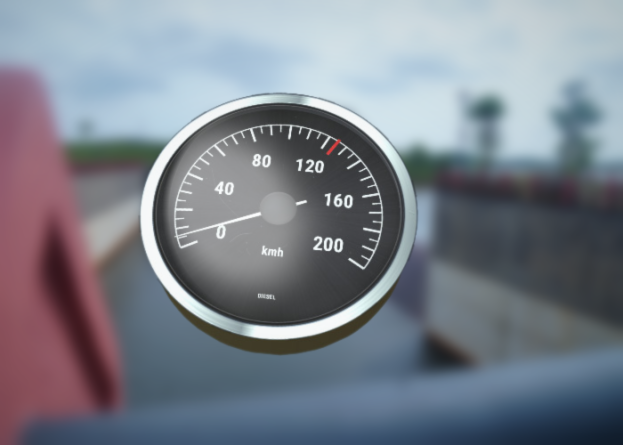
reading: **5** km/h
